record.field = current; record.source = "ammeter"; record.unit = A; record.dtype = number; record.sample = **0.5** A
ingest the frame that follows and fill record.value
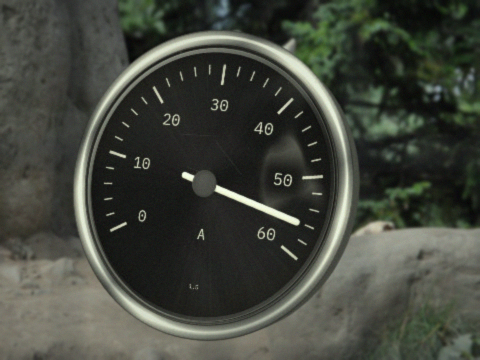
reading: **56** A
